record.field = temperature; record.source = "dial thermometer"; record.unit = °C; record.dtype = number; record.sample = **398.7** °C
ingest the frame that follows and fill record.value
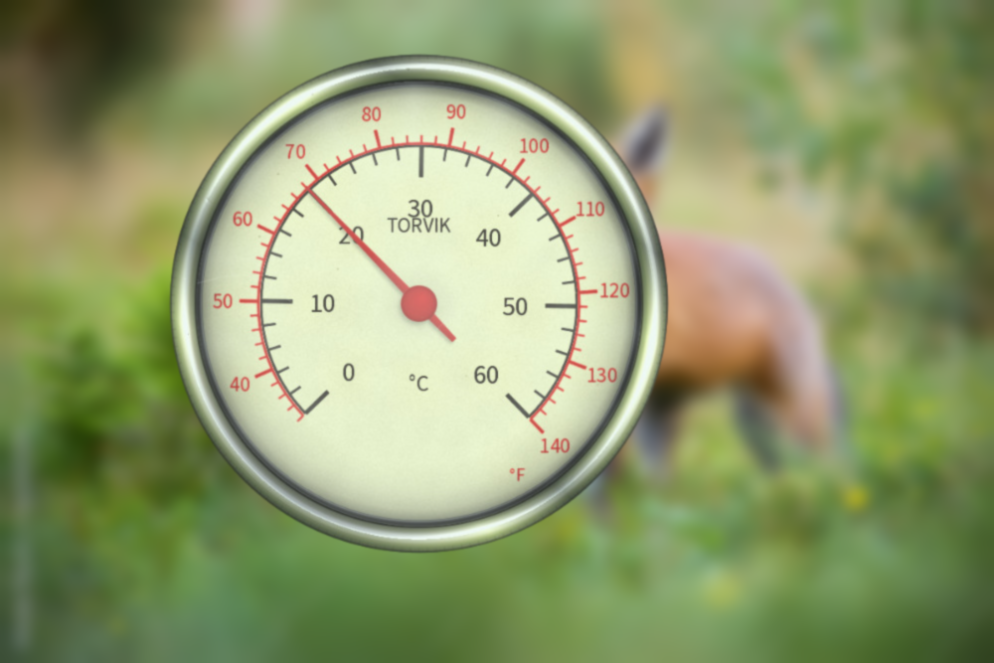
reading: **20** °C
